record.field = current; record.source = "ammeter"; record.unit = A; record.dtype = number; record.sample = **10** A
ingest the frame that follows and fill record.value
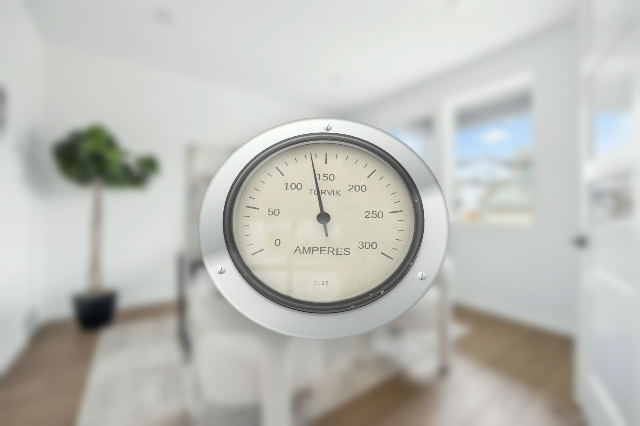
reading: **135** A
